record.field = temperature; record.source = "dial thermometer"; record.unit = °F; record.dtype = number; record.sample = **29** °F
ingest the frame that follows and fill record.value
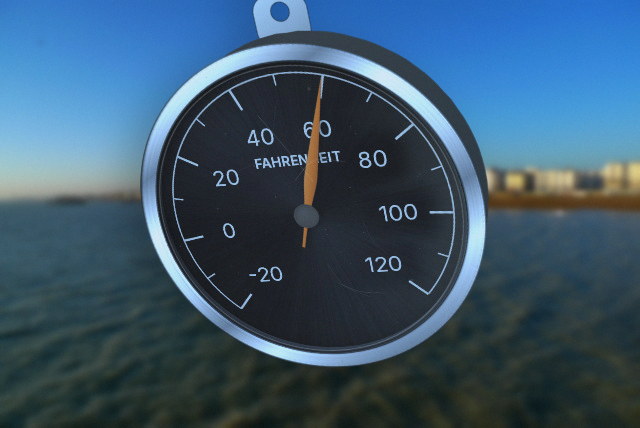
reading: **60** °F
